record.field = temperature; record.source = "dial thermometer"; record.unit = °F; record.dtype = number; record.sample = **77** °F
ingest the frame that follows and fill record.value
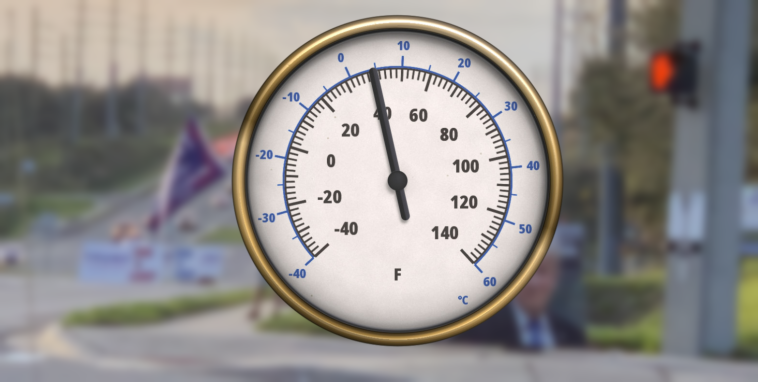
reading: **40** °F
